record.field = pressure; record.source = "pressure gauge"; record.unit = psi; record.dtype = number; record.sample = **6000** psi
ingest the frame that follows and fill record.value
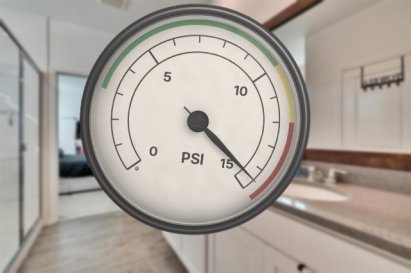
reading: **14.5** psi
